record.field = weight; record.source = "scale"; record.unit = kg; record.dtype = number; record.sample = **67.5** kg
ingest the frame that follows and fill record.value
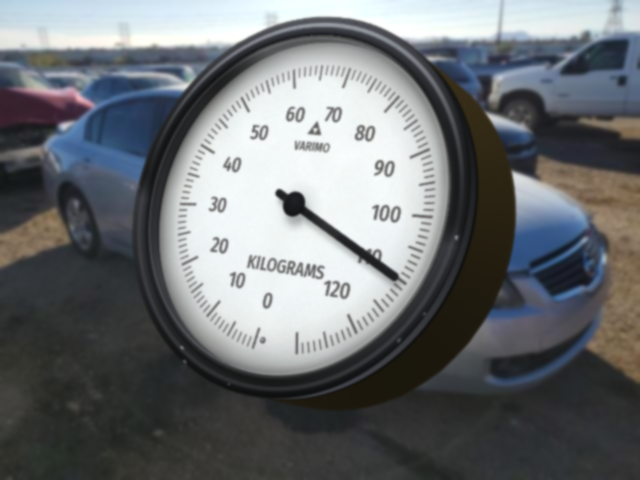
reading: **110** kg
